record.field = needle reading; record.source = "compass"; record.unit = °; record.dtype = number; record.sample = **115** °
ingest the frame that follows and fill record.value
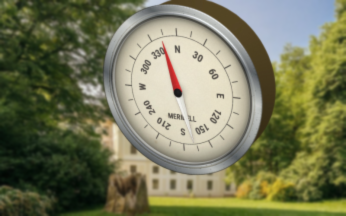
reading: **345** °
